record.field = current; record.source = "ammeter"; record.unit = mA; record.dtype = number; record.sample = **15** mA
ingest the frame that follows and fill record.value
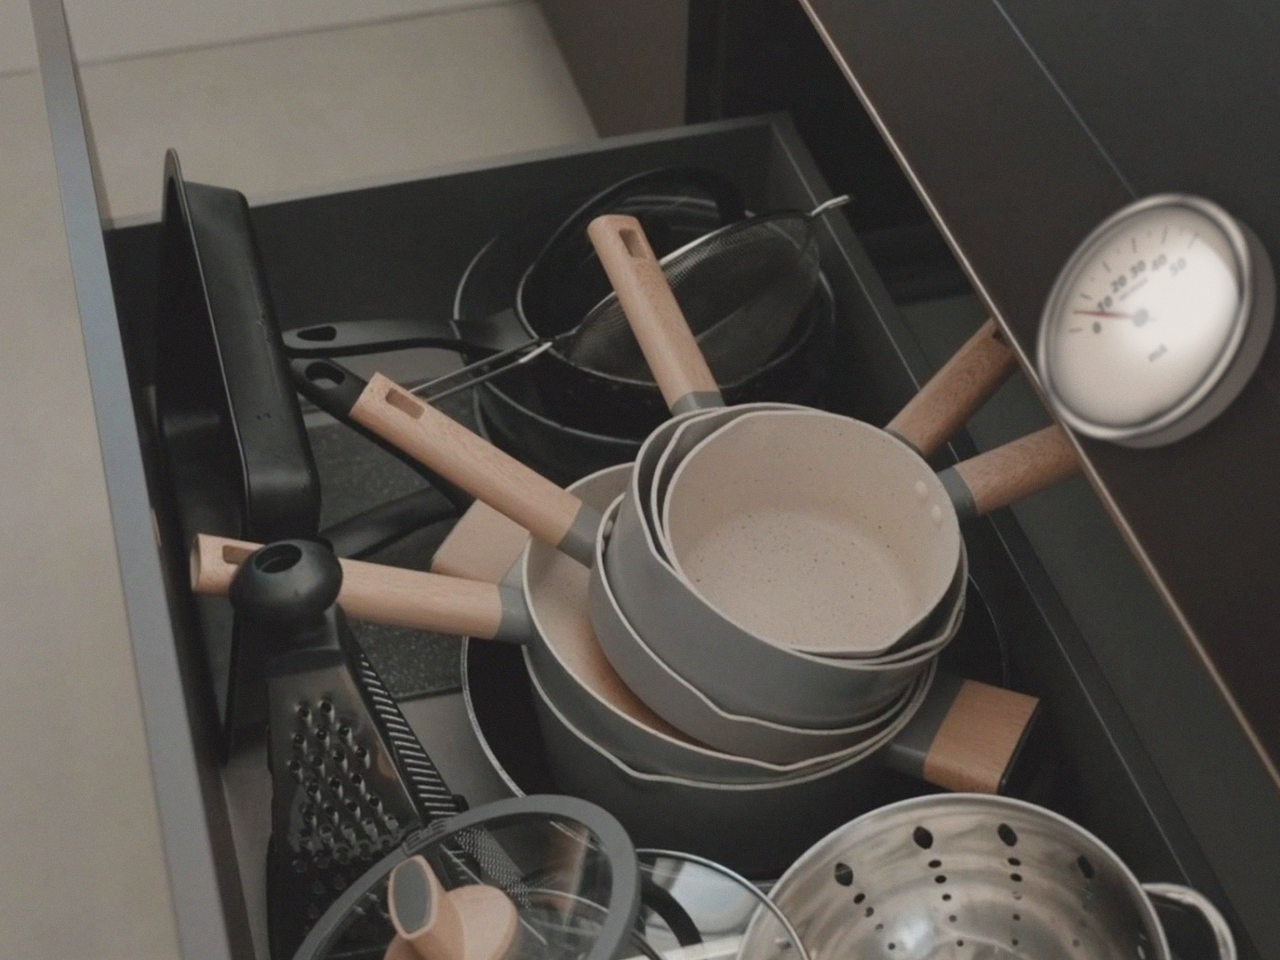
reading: **5** mA
